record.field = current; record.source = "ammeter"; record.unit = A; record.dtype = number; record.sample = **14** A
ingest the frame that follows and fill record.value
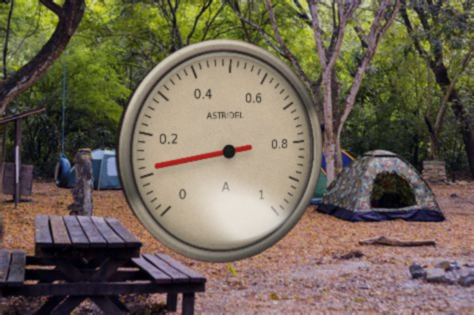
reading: **0.12** A
